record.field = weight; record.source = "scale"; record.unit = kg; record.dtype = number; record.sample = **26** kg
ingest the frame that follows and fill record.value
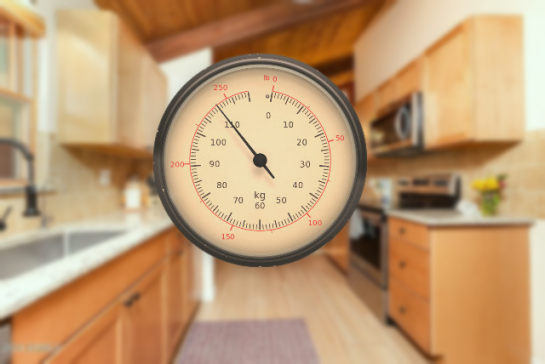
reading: **110** kg
